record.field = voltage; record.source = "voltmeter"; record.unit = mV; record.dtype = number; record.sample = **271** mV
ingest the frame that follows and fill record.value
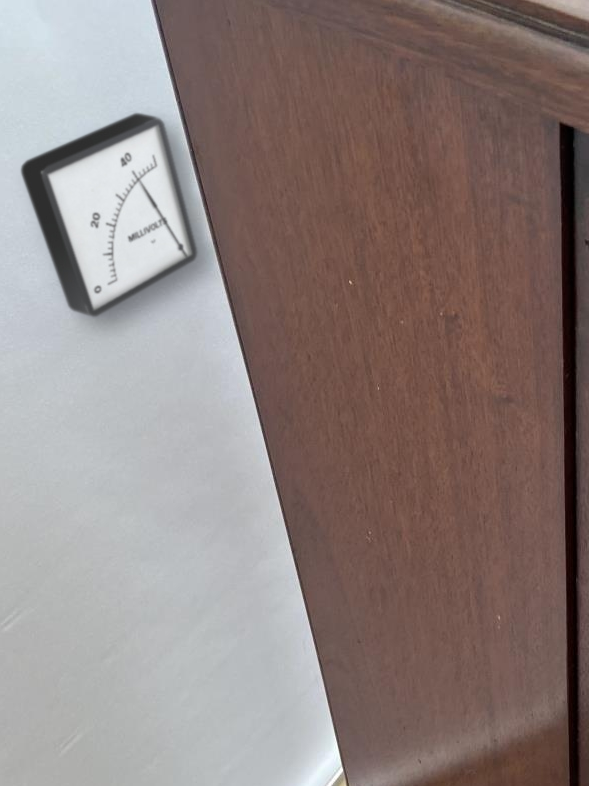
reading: **40** mV
